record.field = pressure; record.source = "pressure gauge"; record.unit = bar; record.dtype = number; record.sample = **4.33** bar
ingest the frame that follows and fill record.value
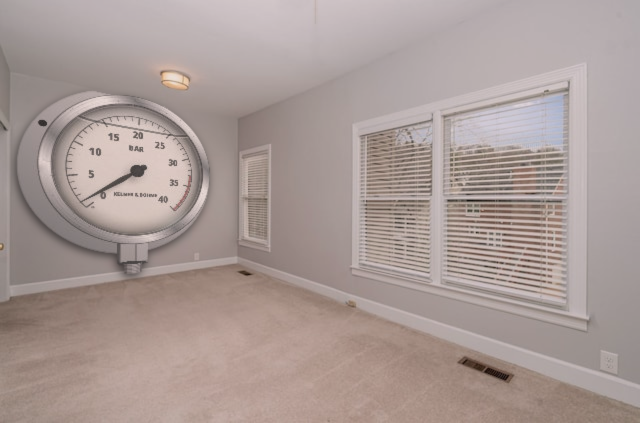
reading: **1** bar
